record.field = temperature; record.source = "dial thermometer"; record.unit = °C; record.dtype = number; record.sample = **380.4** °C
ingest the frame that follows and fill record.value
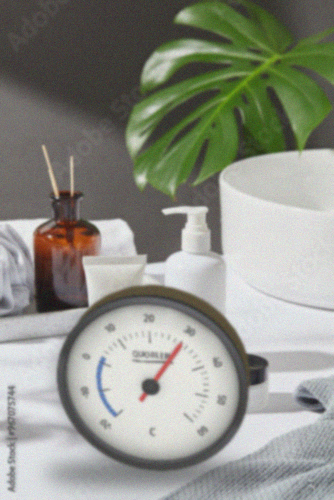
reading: **30** °C
